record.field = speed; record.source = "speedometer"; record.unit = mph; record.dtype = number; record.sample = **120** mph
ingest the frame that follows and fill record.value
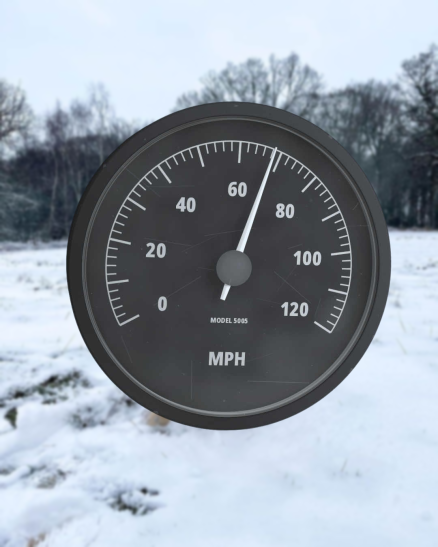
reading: **68** mph
